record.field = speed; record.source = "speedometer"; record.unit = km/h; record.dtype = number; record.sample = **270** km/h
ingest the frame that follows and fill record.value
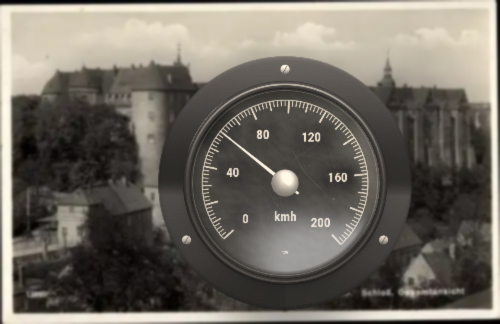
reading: **60** km/h
